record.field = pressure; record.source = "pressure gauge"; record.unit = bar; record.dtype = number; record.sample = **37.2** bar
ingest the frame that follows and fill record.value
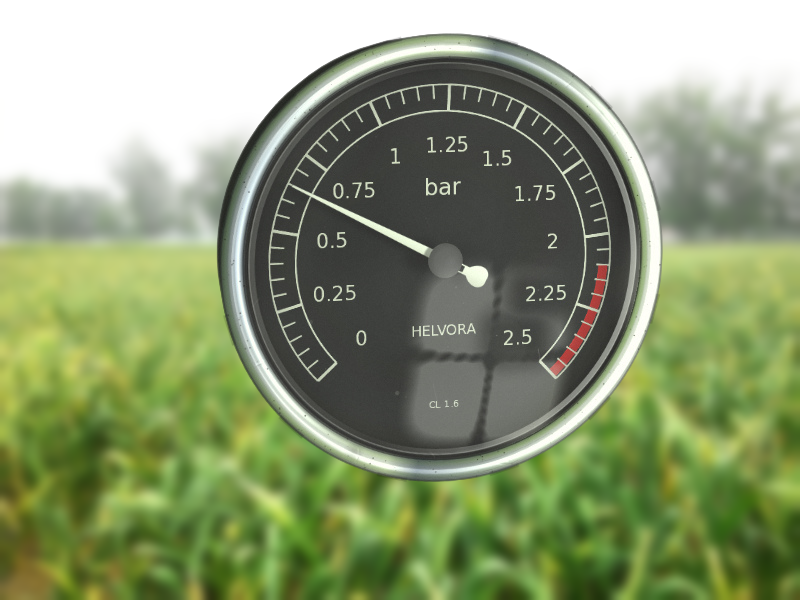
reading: **0.65** bar
